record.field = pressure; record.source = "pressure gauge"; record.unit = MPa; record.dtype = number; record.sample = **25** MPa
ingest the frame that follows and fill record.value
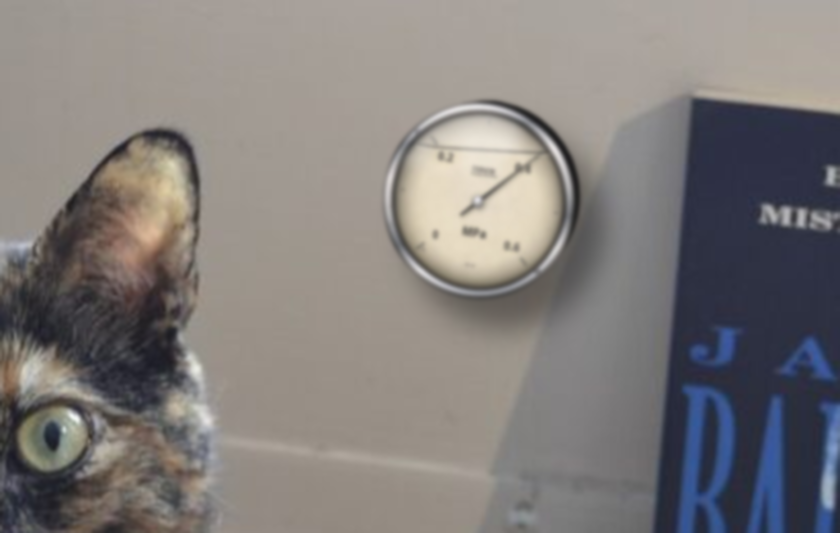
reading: **0.4** MPa
